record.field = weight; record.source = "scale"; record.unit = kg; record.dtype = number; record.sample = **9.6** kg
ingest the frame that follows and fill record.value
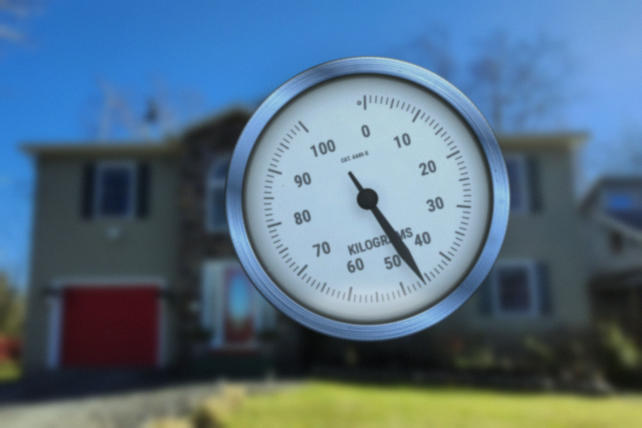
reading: **46** kg
